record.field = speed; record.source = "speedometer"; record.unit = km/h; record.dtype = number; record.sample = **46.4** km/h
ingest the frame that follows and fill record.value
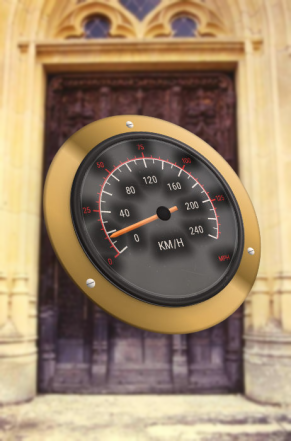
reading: **15** km/h
